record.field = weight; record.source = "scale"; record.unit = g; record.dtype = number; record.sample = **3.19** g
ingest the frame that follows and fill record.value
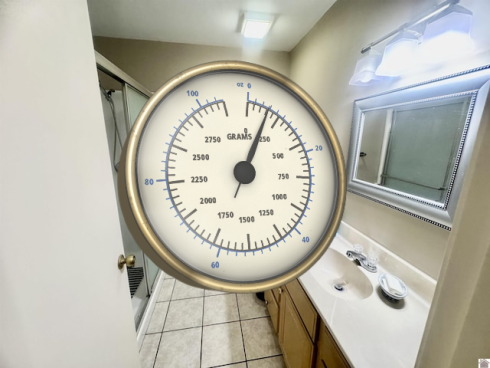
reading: **150** g
